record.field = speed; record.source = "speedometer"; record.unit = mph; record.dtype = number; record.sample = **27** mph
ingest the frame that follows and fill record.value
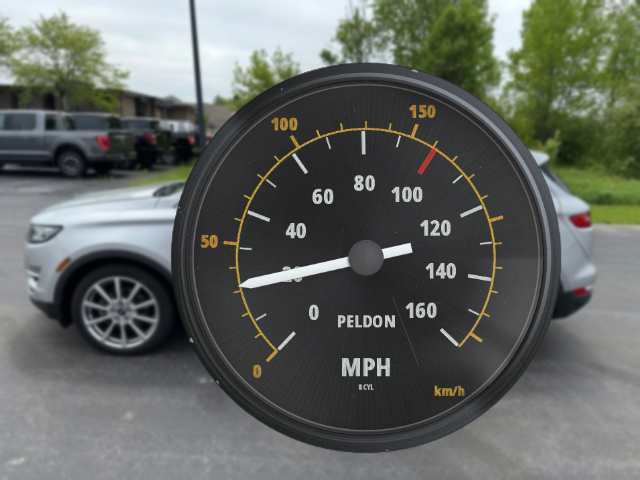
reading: **20** mph
